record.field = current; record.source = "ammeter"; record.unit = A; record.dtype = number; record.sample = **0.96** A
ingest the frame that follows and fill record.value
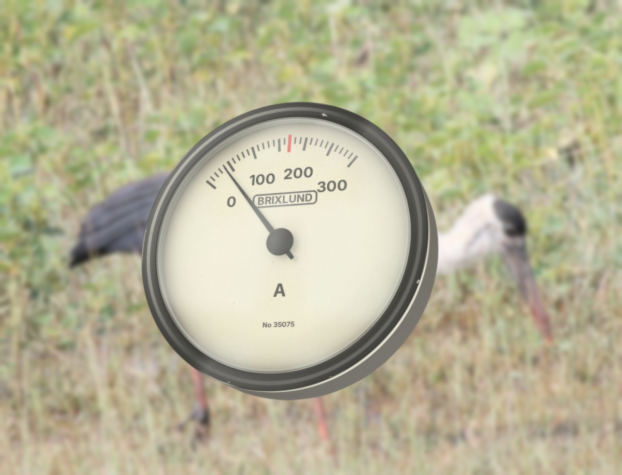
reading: **40** A
